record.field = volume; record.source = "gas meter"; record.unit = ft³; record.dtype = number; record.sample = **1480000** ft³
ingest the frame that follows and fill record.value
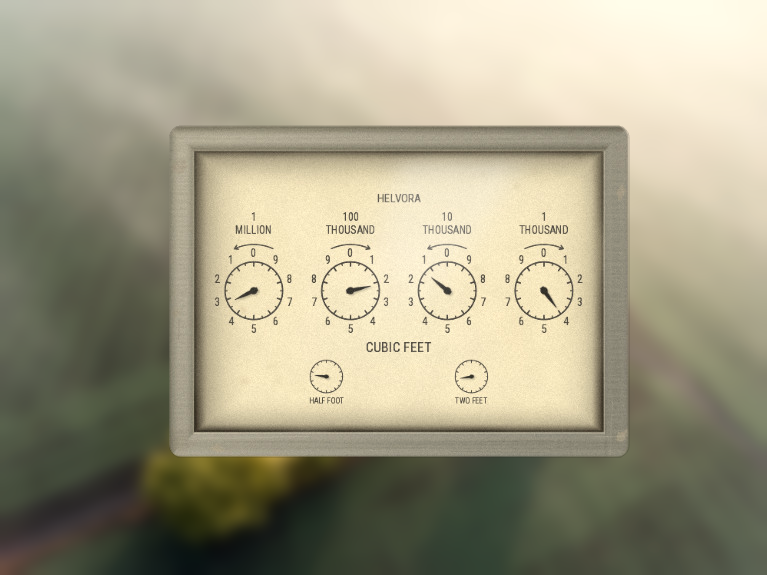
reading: **321400** ft³
